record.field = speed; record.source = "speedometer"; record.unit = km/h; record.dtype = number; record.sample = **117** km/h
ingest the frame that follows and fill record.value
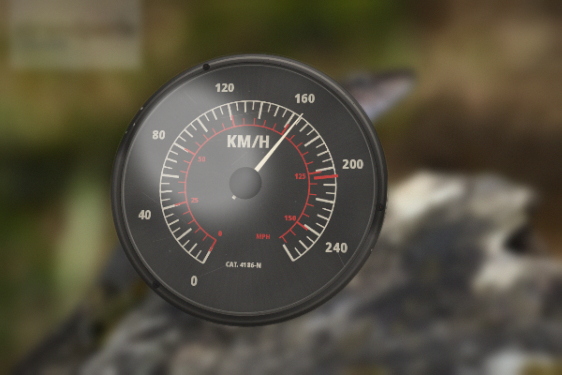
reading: **165** km/h
